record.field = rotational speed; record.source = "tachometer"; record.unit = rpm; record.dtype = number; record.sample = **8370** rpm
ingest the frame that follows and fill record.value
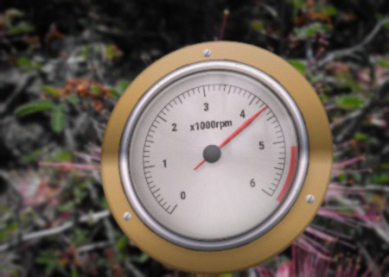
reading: **4300** rpm
